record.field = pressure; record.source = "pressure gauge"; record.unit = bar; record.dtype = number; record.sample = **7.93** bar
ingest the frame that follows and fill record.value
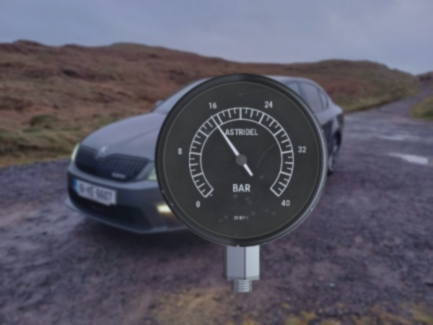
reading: **15** bar
